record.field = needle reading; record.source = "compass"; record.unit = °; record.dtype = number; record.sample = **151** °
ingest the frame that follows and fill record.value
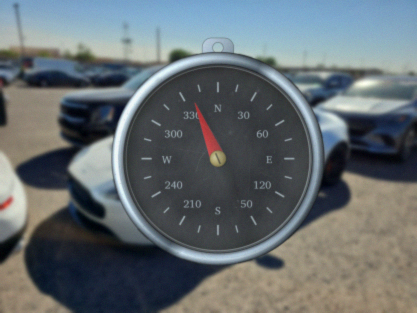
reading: **337.5** °
